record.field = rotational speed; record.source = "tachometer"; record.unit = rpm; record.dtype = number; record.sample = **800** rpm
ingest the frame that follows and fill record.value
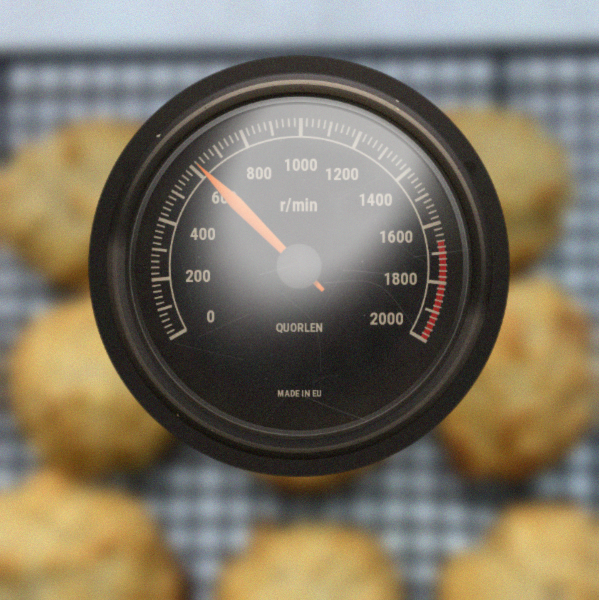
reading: **620** rpm
